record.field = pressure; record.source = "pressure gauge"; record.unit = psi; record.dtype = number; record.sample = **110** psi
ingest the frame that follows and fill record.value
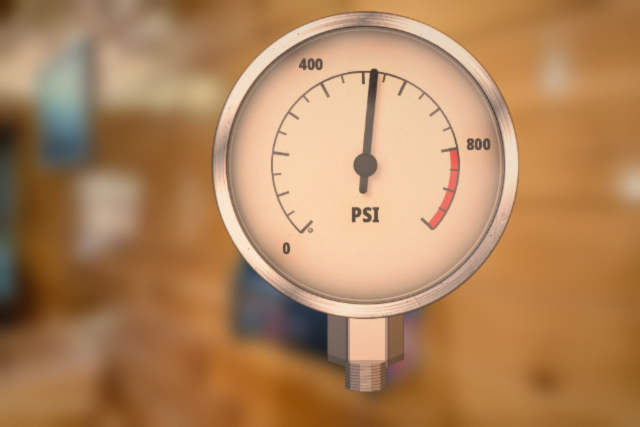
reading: **525** psi
